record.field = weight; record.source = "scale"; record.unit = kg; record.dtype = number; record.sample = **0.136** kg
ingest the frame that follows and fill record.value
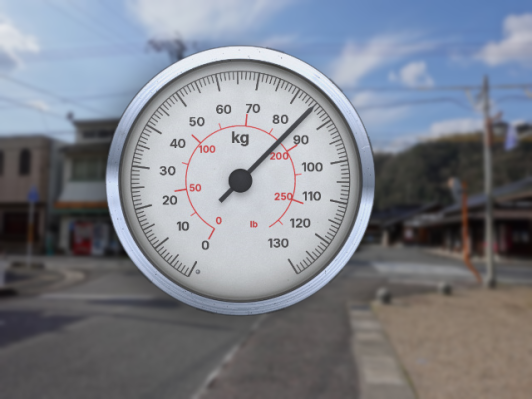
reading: **85** kg
